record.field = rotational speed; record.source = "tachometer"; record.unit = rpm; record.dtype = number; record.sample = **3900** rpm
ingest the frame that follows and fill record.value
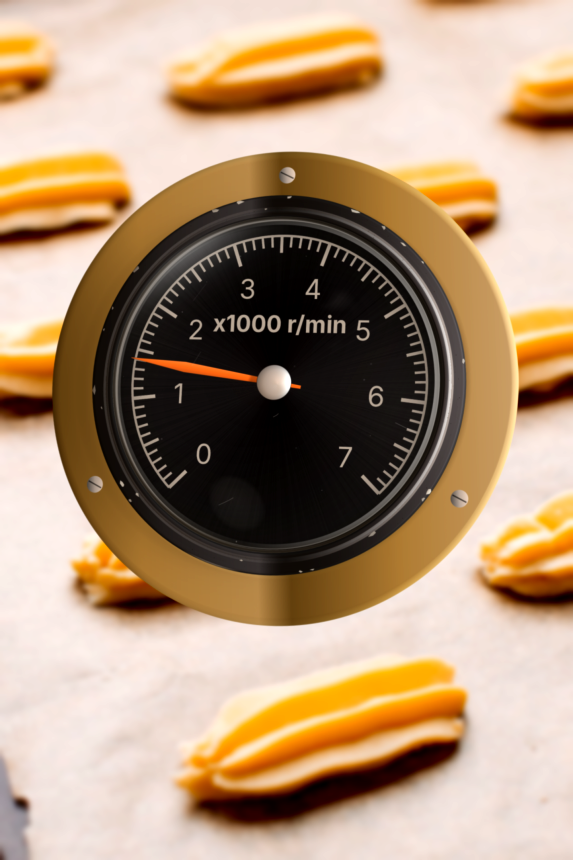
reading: **1400** rpm
